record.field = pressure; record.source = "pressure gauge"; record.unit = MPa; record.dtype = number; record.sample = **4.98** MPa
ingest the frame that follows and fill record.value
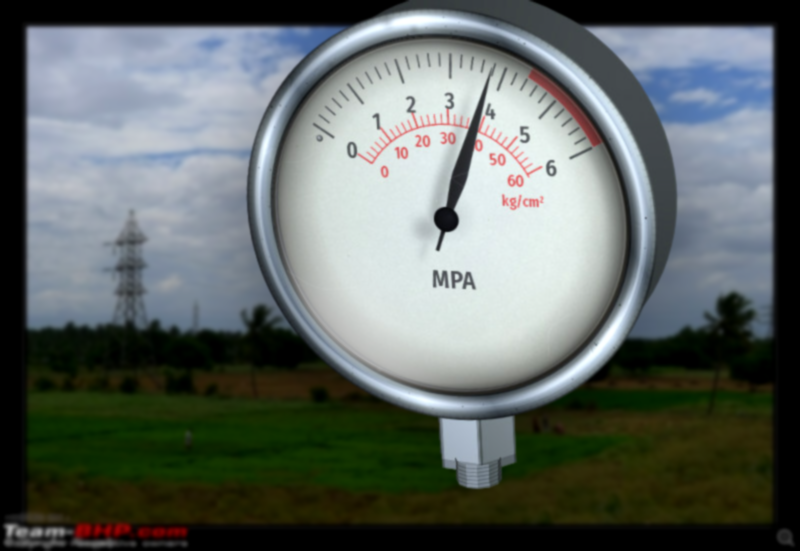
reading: **3.8** MPa
